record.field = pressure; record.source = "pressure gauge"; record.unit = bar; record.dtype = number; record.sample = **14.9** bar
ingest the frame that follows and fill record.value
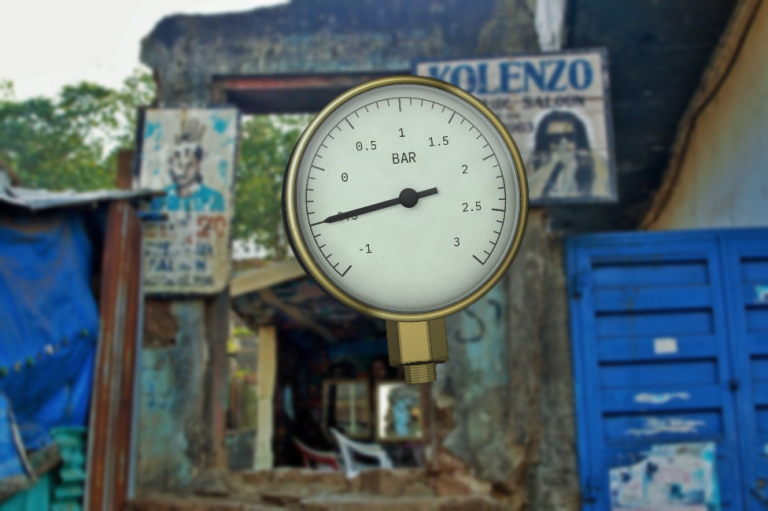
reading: **-0.5** bar
